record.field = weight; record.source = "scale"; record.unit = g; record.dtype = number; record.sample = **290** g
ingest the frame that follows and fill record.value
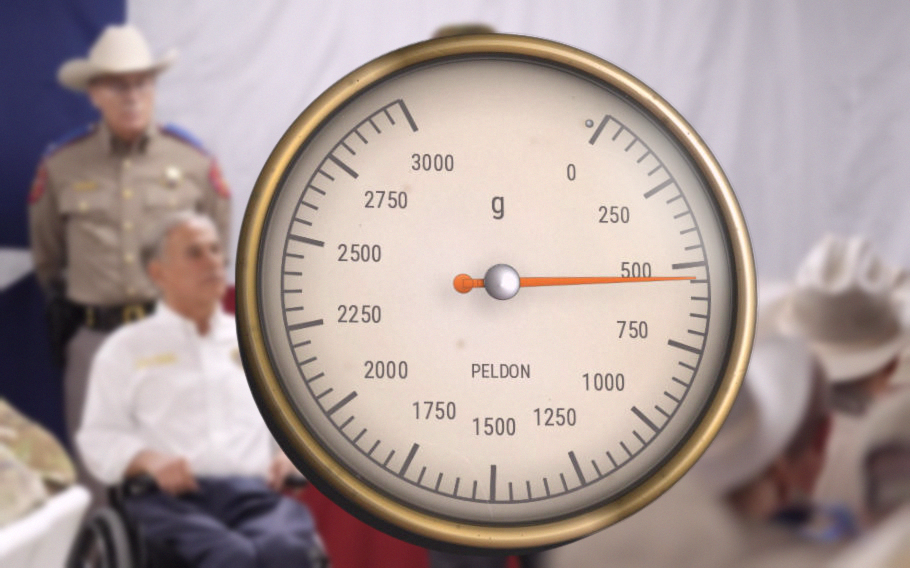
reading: **550** g
